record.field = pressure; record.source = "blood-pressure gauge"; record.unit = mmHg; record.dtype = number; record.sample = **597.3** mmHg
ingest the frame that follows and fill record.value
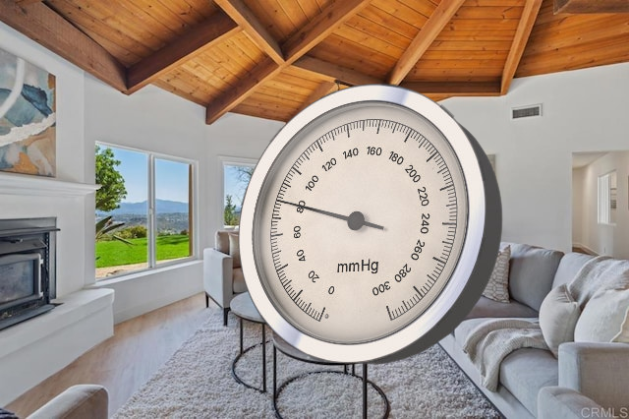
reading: **80** mmHg
